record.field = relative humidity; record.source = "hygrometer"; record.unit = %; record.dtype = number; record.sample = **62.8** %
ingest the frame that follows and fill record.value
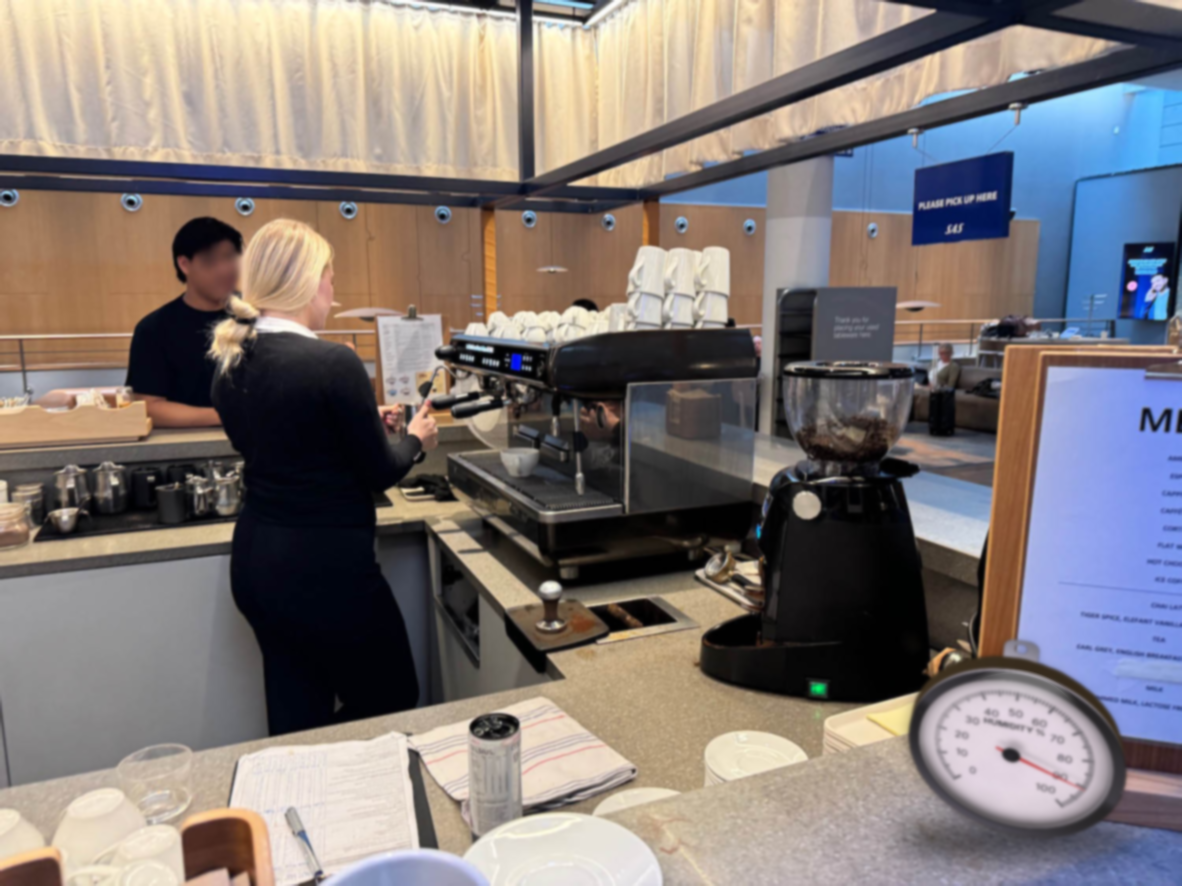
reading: **90** %
